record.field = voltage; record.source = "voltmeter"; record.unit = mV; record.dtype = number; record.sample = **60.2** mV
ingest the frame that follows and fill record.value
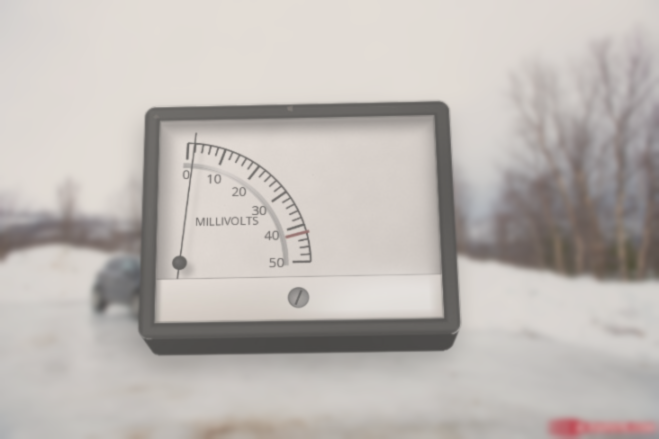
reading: **2** mV
